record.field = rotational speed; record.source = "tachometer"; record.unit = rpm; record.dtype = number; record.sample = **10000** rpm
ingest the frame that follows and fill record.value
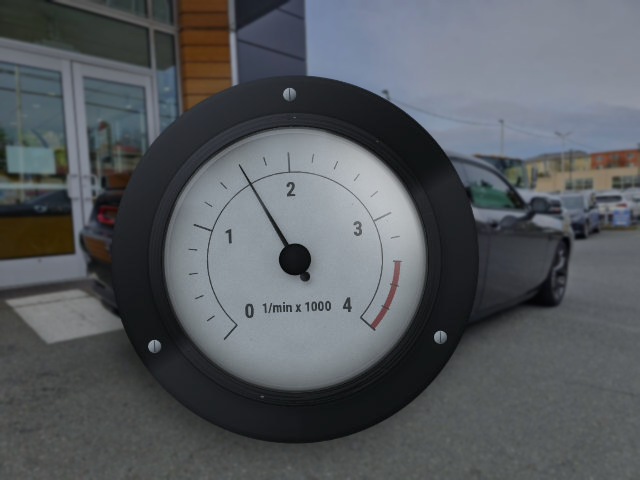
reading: **1600** rpm
